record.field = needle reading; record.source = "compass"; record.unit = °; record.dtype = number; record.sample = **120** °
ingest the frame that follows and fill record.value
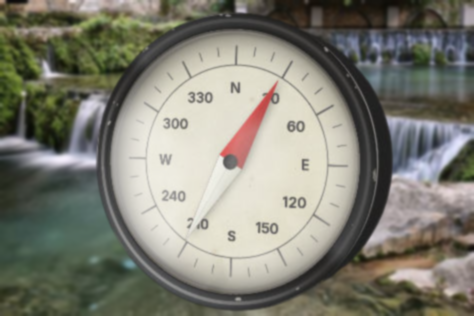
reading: **30** °
